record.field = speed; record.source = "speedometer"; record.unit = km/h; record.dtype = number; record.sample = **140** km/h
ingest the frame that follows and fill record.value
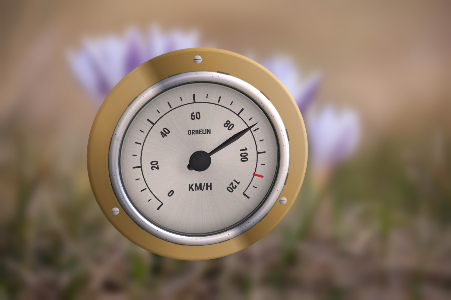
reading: **87.5** km/h
